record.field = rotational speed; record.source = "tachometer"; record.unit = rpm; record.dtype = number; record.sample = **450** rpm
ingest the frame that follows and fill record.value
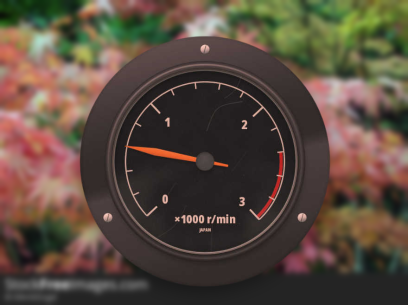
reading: **600** rpm
